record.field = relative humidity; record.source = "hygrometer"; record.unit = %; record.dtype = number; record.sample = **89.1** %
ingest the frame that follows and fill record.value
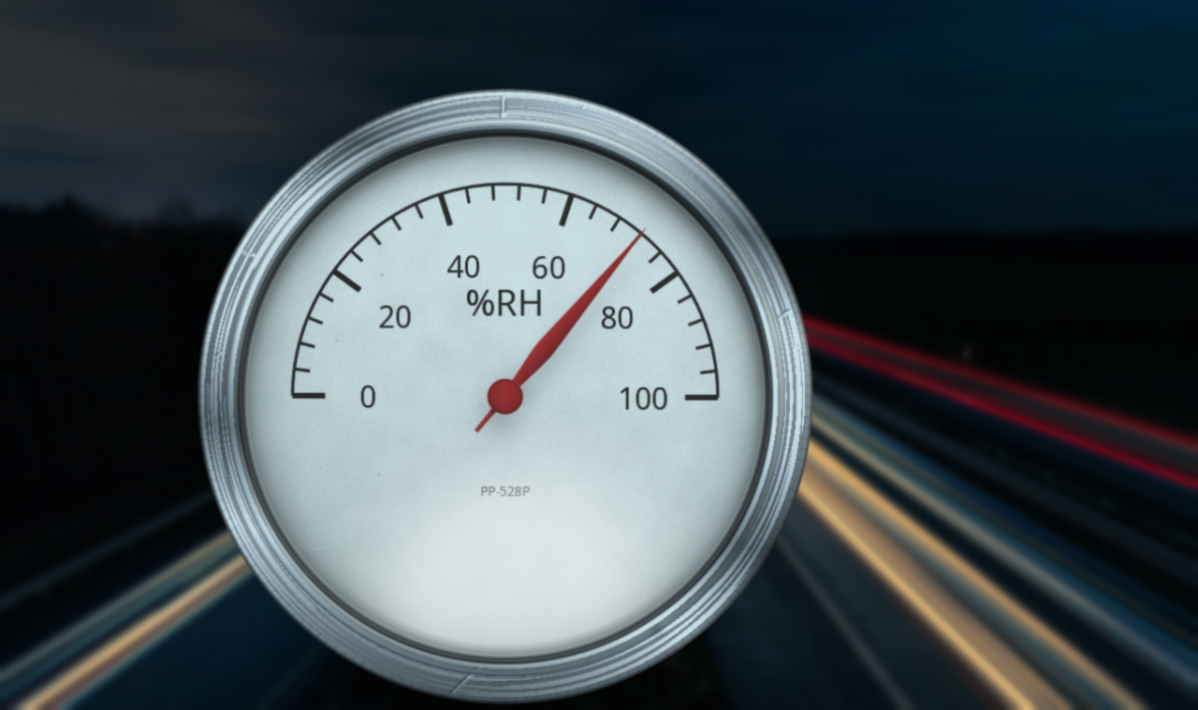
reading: **72** %
